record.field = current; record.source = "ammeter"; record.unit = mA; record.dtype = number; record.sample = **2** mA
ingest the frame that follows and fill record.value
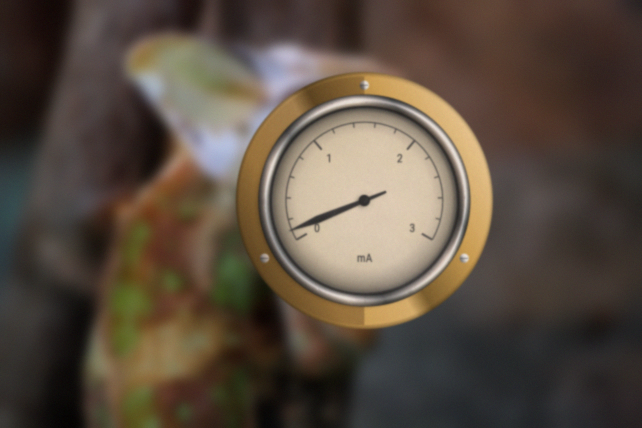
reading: **0.1** mA
